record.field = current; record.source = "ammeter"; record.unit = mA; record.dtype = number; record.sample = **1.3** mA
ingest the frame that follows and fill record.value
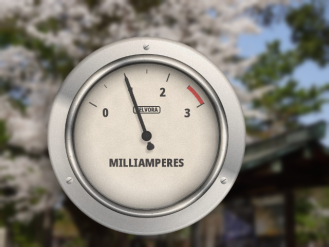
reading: **1** mA
